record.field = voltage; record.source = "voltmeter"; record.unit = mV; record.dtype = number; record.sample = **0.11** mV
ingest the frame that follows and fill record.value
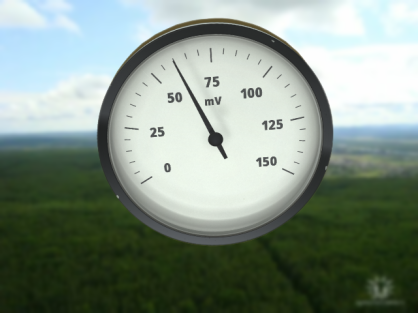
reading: **60** mV
